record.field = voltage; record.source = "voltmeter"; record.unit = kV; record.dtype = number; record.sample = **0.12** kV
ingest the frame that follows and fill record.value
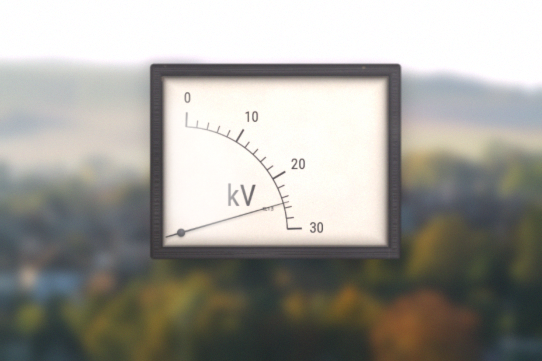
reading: **25** kV
